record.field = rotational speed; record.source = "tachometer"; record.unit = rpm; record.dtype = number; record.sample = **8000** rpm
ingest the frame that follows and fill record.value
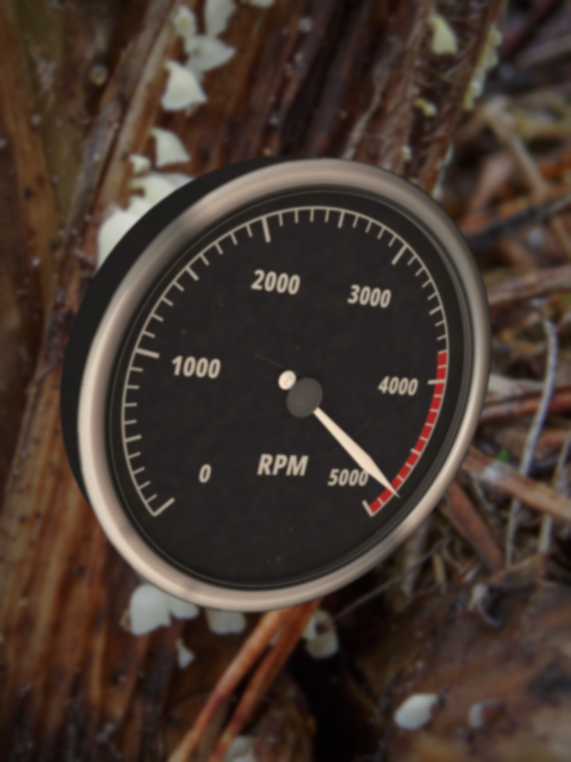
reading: **4800** rpm
